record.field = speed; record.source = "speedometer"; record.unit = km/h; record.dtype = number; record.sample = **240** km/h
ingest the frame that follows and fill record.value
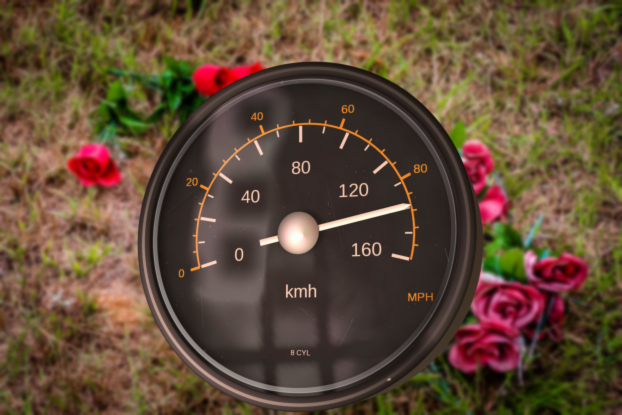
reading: **140** km/h
